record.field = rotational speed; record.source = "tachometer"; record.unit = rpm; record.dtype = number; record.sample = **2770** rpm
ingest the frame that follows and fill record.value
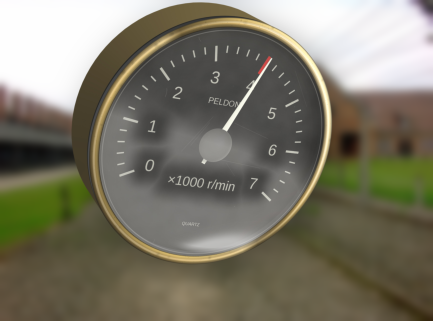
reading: **4000** rpm
